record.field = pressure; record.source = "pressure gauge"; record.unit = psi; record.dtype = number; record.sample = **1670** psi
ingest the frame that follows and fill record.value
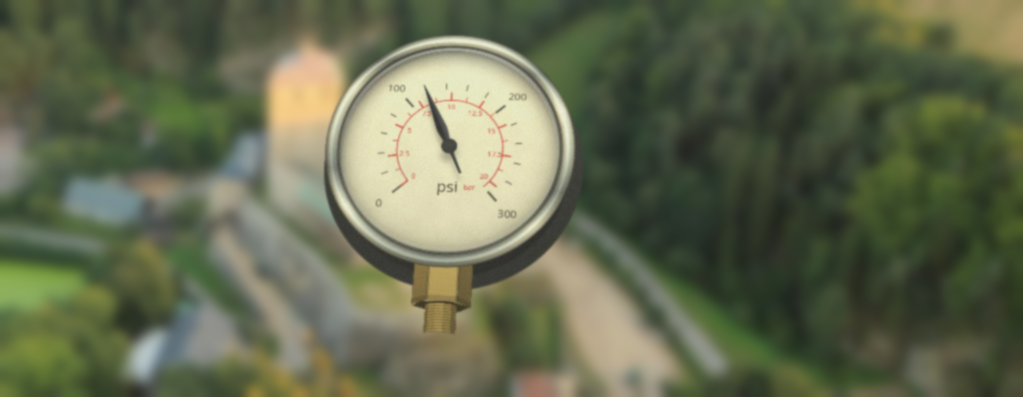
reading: **120** psi
